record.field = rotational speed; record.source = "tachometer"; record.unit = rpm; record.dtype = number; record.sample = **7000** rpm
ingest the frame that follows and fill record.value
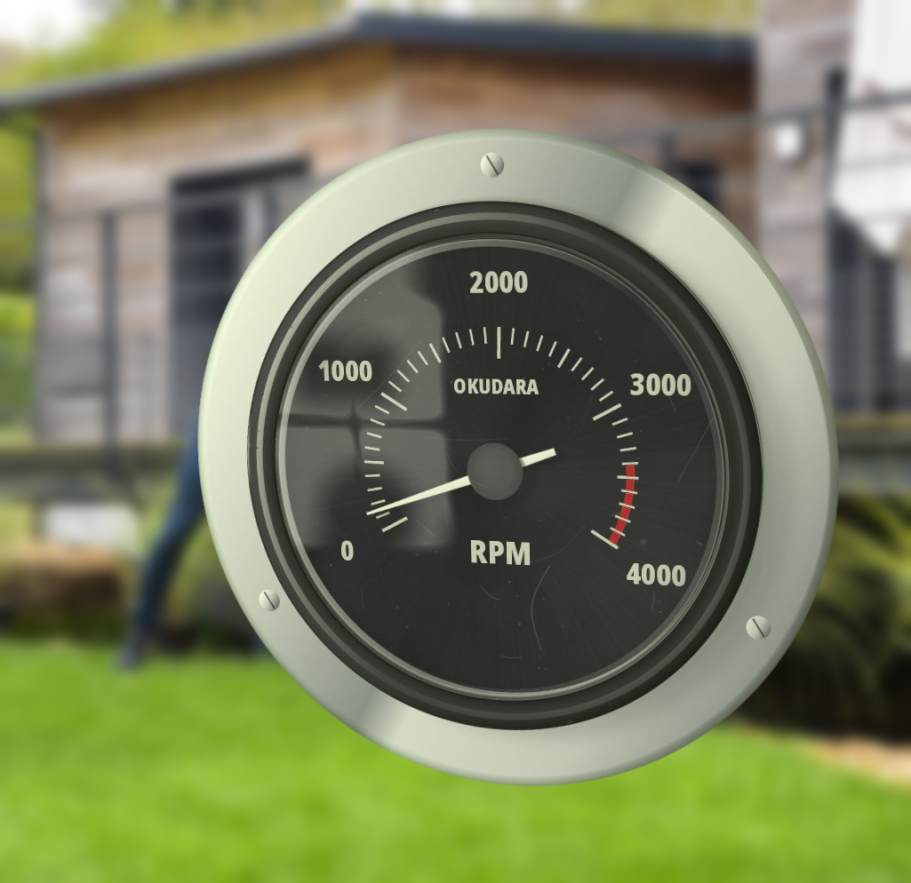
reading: **150** rpm
